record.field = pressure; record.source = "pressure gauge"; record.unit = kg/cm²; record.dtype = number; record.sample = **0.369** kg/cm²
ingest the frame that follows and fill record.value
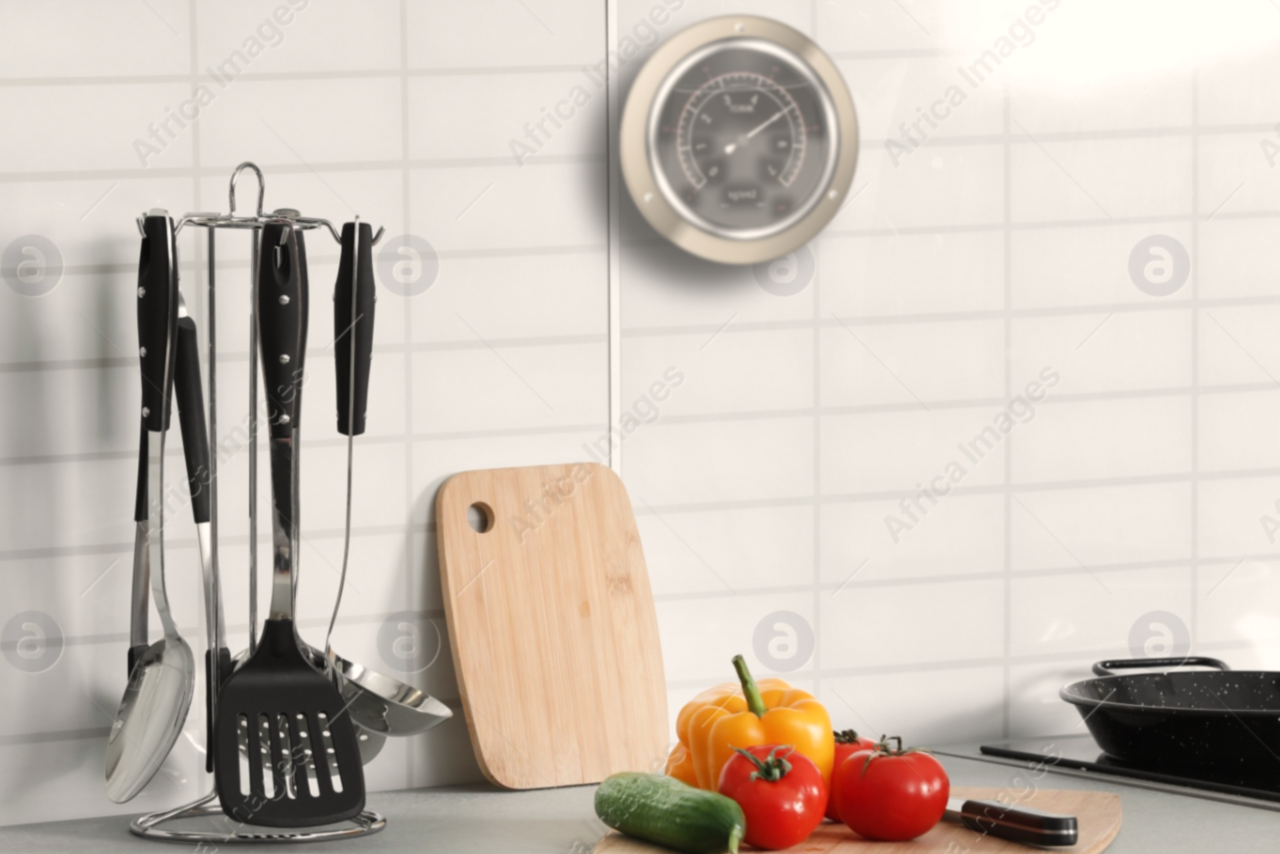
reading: **5** kg/cm²
